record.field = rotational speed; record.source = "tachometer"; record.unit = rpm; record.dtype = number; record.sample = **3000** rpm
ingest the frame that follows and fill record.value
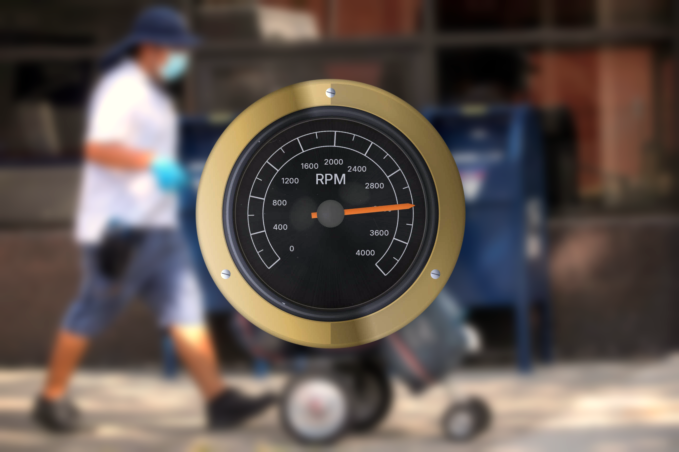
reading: **3200** rpm
